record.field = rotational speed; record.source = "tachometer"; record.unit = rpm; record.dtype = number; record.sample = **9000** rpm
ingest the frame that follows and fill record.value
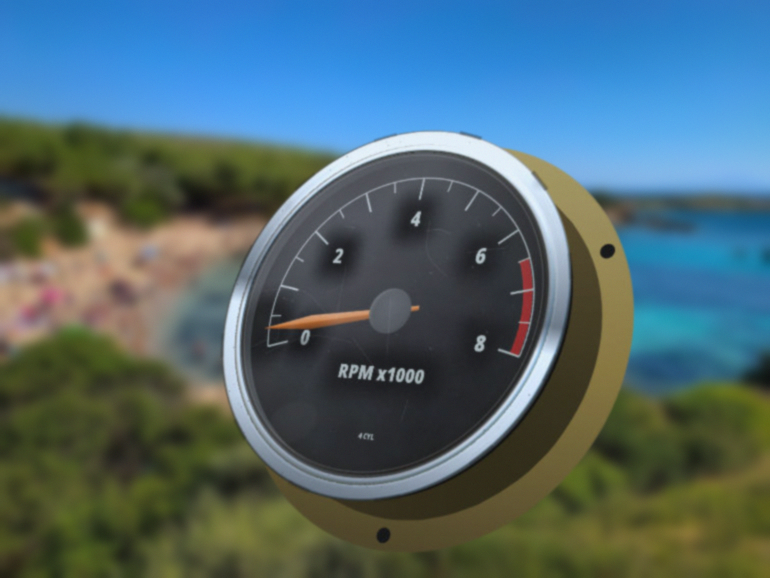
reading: **250** rpm
